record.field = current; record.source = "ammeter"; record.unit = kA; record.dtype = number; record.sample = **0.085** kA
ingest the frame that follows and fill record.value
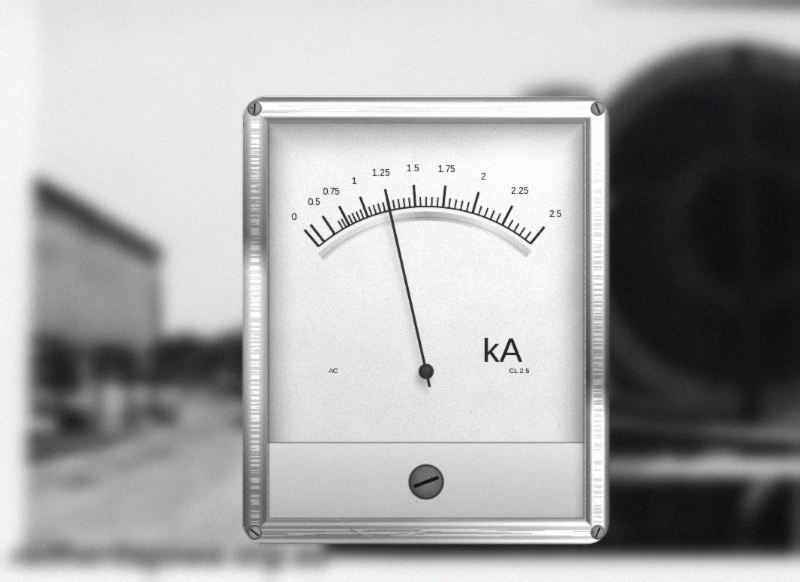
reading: **1.25** kA
